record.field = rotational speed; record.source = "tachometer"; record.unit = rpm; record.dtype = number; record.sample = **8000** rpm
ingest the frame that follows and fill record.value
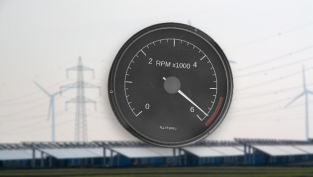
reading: **5800** rpm
